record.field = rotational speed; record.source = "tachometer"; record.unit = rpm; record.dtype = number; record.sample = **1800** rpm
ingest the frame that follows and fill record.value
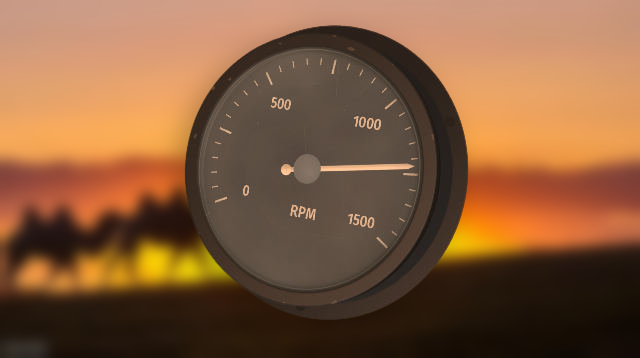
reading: **1225** rpm
